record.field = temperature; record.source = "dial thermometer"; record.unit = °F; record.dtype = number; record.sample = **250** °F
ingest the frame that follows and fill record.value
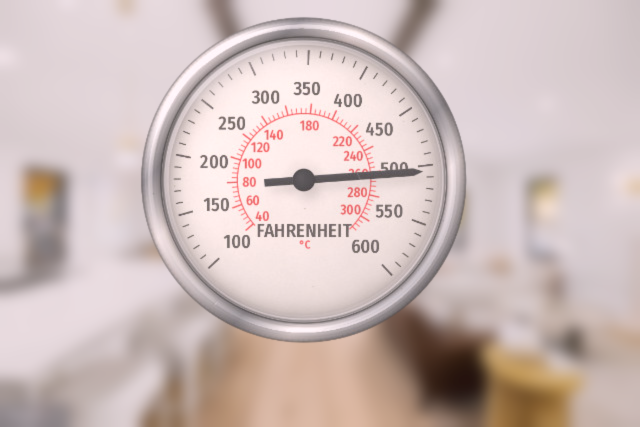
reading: **505** °F
